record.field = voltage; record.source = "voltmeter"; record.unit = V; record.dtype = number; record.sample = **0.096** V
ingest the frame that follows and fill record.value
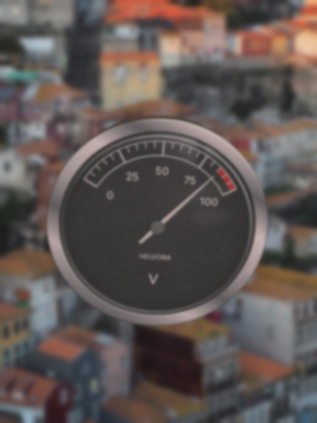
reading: **85** V
